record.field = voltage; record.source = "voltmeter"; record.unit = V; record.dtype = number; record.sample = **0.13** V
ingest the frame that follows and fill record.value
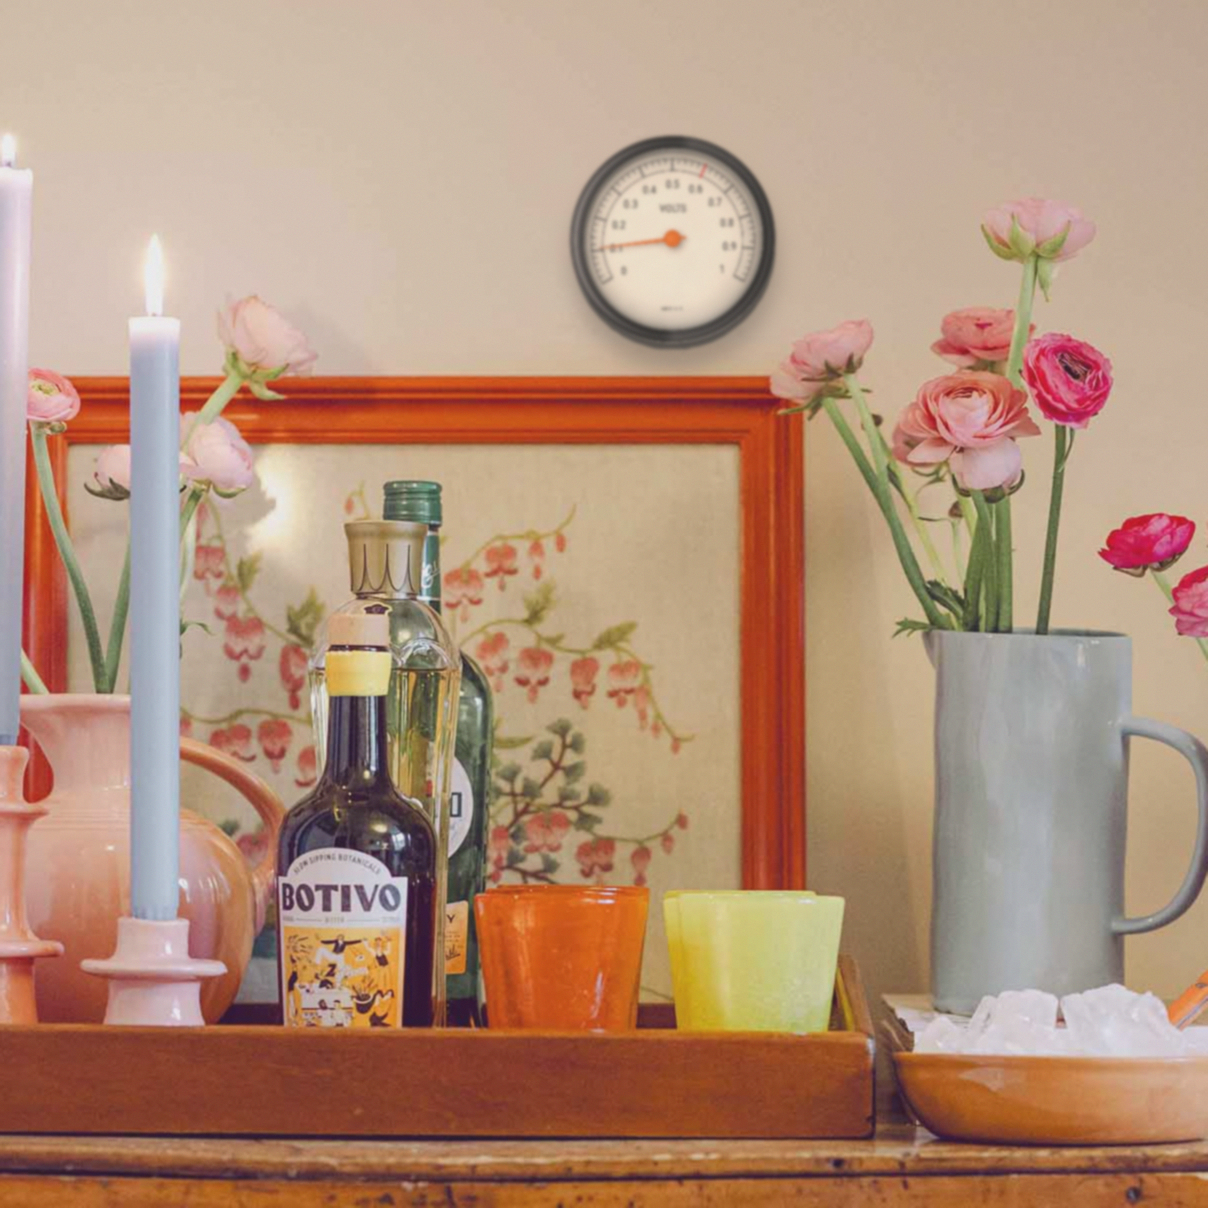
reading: **0.1** V
